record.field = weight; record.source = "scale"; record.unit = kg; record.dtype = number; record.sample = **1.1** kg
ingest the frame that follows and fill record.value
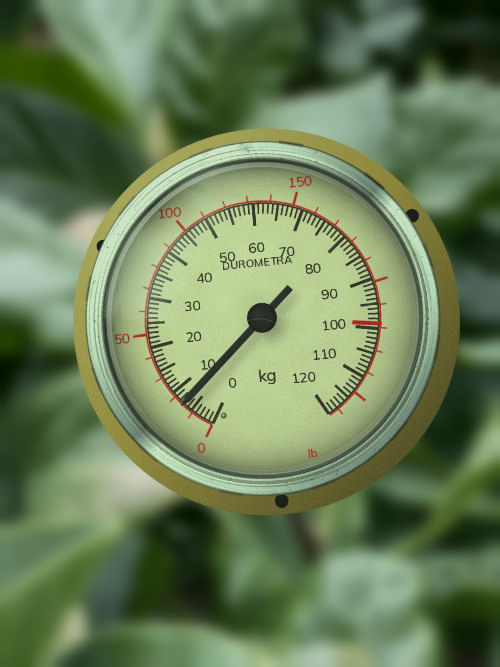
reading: **7** kg
